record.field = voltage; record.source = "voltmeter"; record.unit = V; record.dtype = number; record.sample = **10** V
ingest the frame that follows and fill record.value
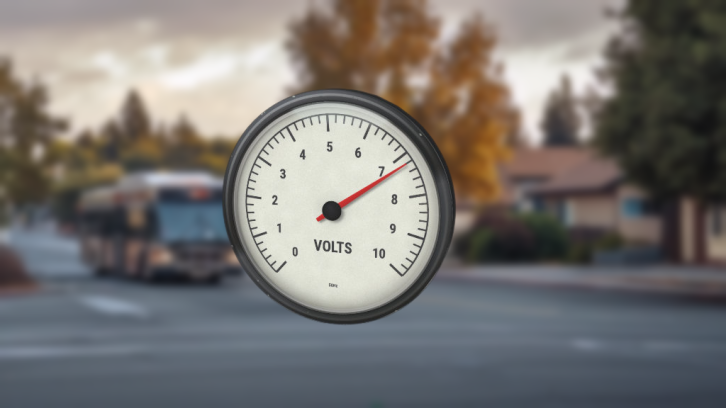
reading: **7.2** V
